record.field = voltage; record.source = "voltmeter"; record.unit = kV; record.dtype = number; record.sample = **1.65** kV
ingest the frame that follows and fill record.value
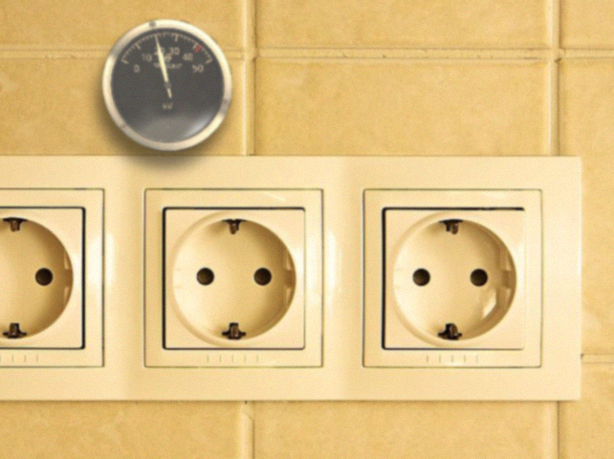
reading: **20** kV
